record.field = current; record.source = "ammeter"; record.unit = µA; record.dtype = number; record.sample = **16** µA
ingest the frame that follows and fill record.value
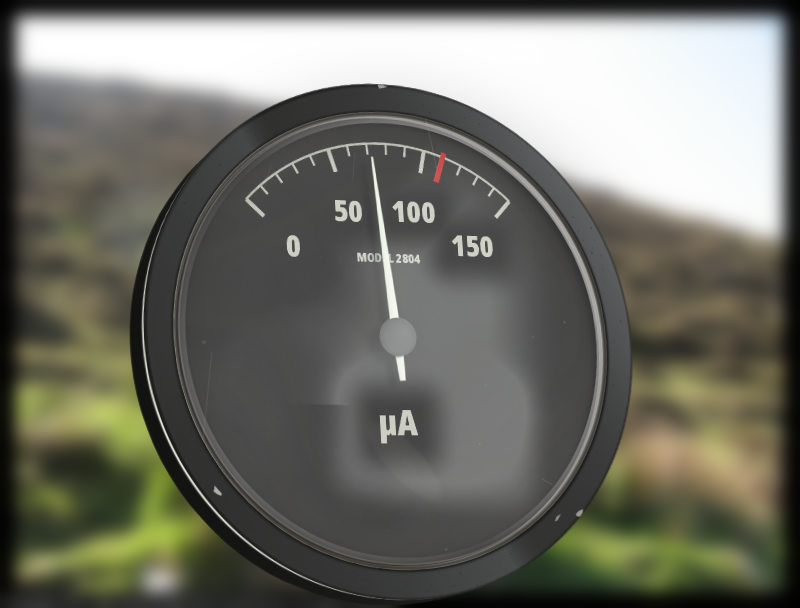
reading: **70** µA
